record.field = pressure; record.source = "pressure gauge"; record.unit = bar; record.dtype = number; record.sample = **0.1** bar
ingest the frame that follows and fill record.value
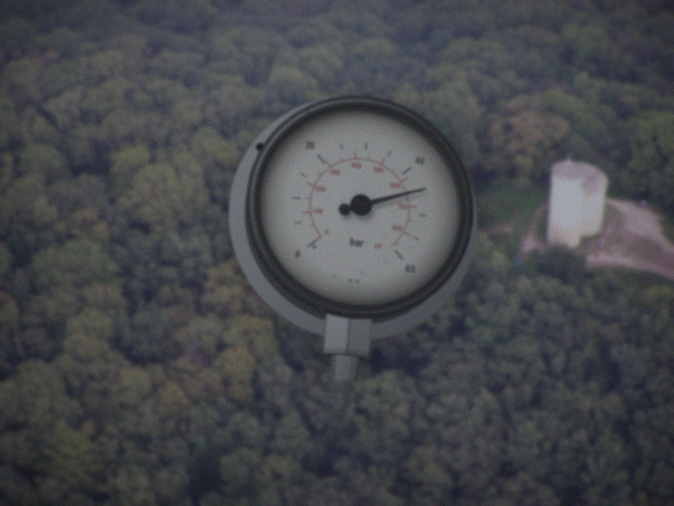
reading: **45** bar
